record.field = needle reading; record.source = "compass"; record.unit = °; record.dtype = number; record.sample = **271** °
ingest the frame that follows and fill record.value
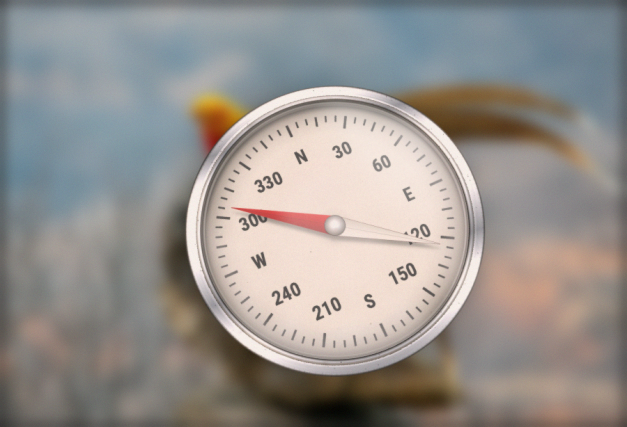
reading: **305** °
